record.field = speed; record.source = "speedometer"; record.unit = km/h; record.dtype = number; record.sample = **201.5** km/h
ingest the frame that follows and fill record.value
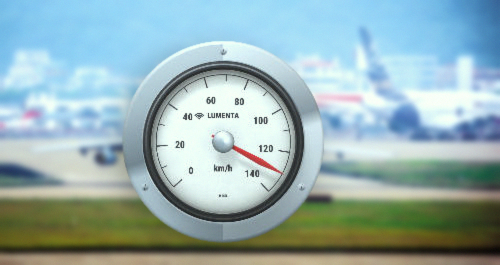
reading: **130** km/h
